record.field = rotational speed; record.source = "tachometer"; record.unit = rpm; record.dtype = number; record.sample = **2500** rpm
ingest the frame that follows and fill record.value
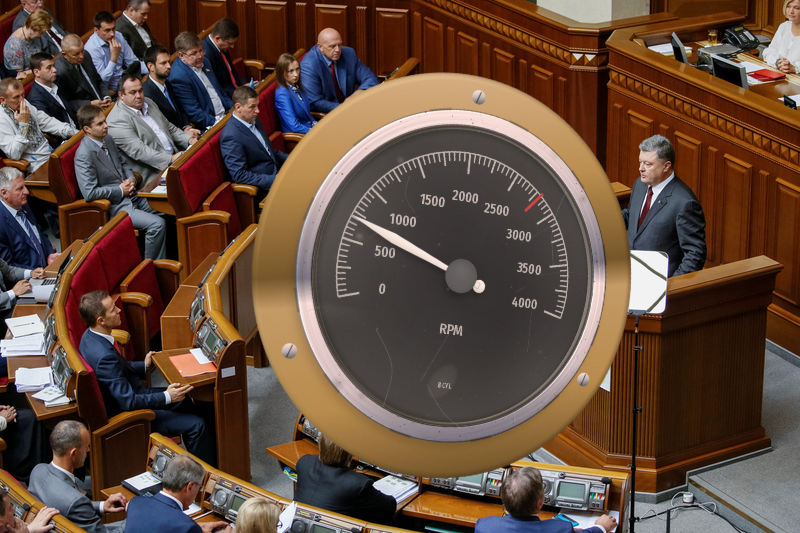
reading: **700** rpm
